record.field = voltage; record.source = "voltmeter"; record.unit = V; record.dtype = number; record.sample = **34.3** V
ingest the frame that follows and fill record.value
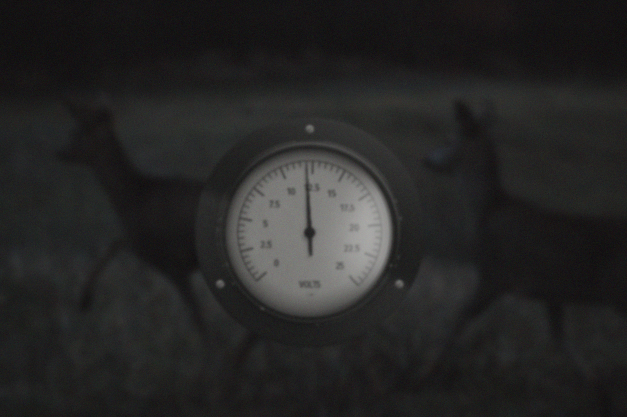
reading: **12** V
